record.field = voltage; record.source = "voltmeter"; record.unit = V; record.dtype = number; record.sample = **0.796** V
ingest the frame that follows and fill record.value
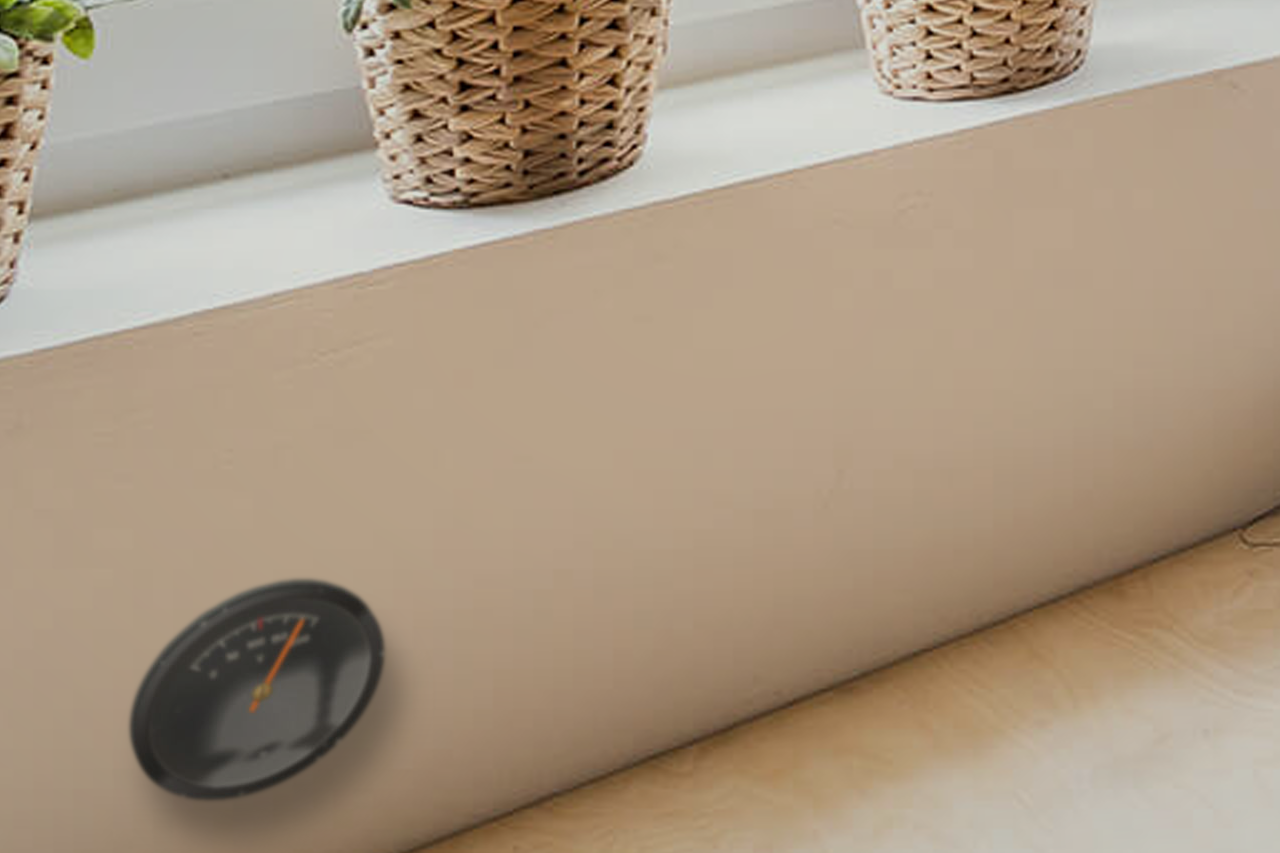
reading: **175** V
